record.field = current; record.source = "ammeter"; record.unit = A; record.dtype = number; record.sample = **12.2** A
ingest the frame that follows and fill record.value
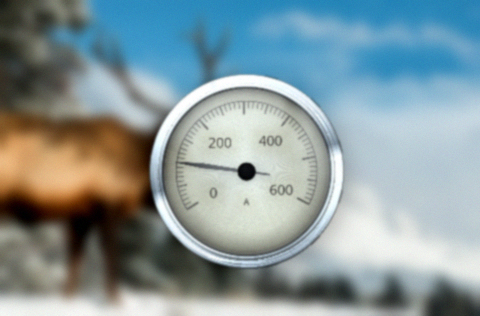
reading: **100** A
